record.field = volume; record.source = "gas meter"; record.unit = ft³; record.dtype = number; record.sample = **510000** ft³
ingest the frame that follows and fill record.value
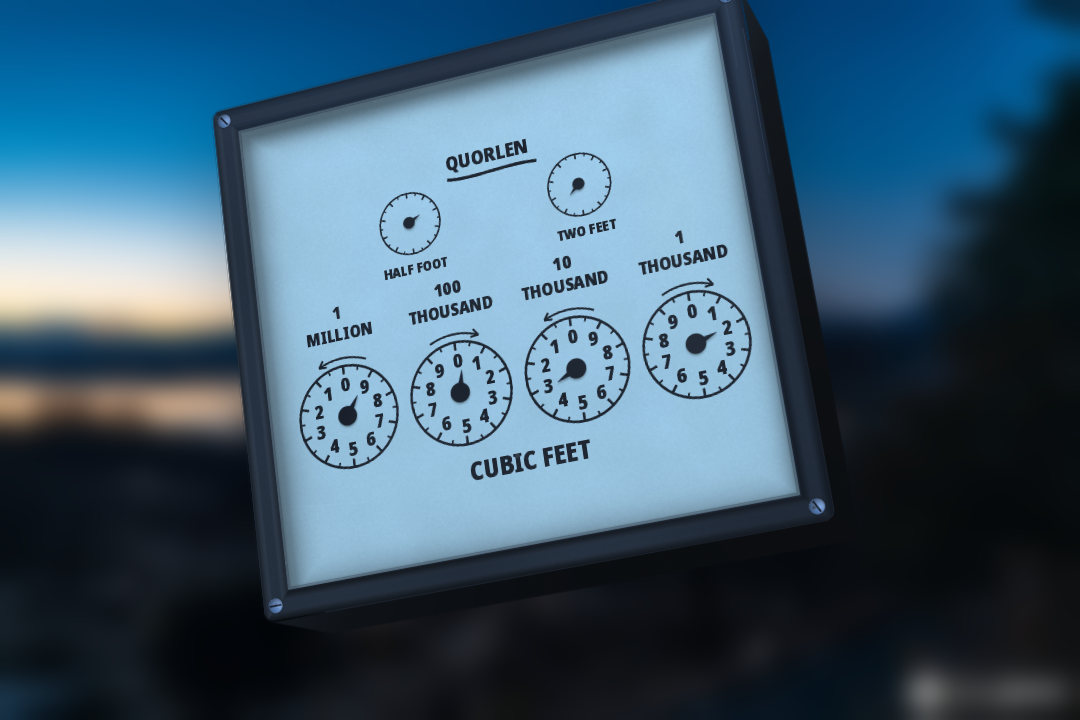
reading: **903200** ft³
